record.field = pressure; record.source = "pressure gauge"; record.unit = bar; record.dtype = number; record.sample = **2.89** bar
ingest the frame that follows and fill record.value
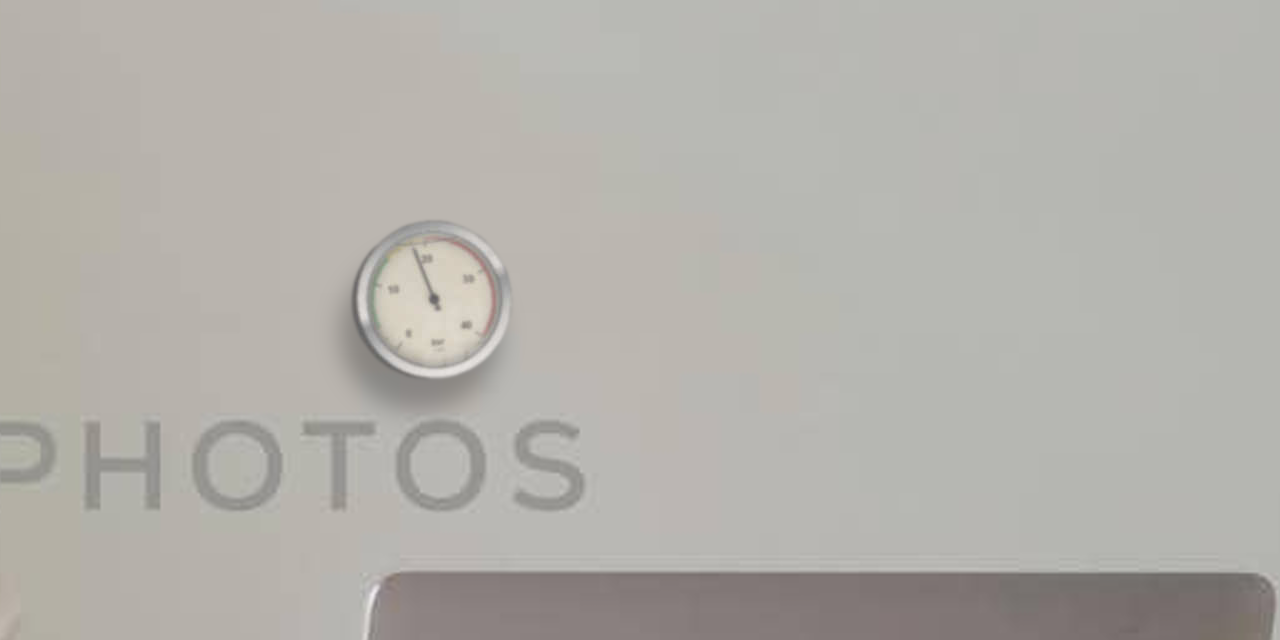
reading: **18** bar
